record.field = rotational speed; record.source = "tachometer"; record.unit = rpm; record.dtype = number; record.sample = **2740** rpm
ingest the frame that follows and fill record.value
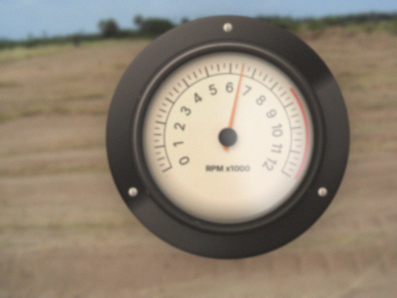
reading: **6500** rpm
